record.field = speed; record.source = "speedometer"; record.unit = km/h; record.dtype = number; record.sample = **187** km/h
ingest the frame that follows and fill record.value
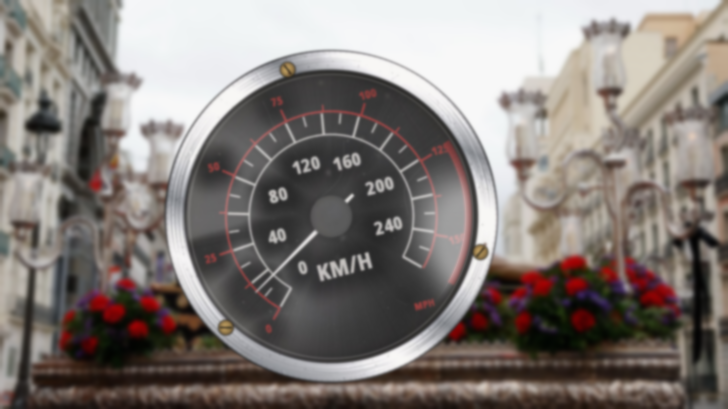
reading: **15** km/h
